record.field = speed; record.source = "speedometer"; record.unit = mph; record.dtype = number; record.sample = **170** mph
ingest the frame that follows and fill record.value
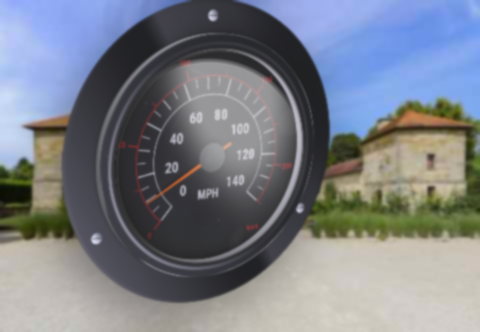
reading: **10** mph
